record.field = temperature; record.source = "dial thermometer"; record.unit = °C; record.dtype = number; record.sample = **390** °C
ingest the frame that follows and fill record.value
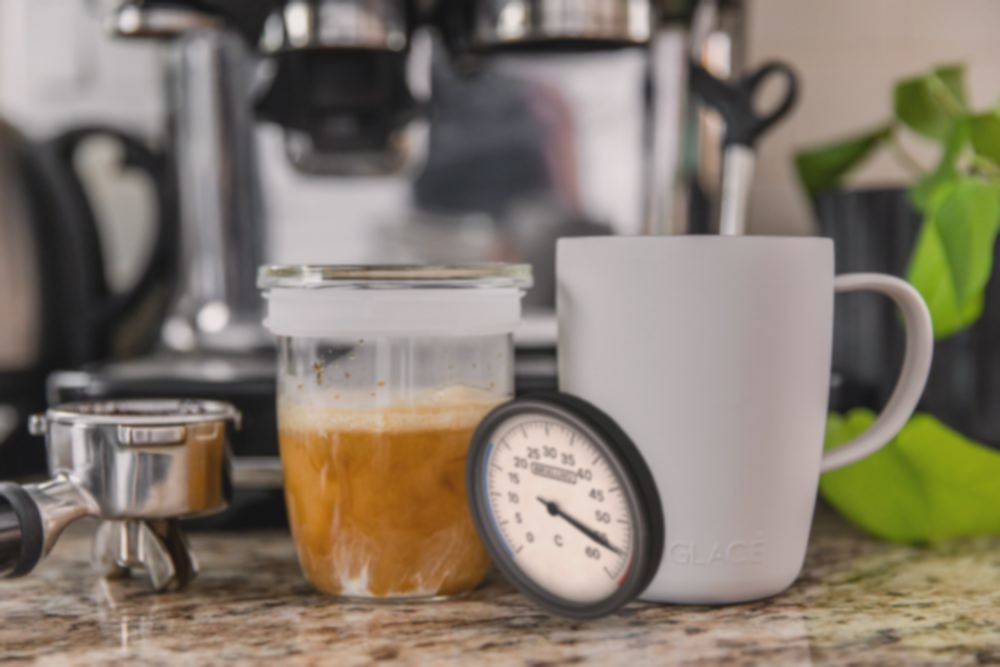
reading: **55** °C
